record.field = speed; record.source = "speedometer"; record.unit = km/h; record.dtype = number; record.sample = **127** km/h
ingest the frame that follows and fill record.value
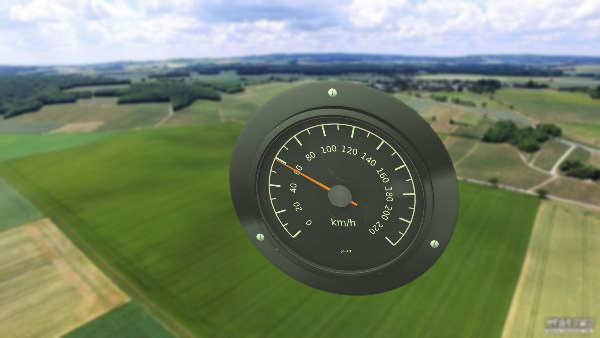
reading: **60** km/h
